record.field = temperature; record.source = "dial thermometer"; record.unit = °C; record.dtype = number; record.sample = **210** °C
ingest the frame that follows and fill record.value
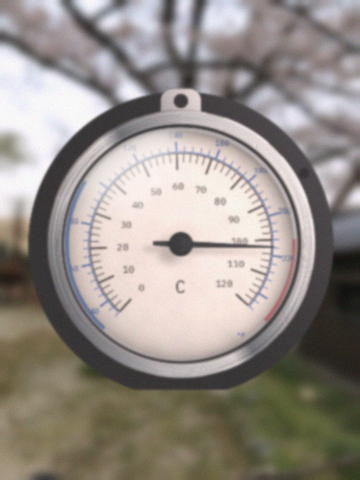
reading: **102** °C
